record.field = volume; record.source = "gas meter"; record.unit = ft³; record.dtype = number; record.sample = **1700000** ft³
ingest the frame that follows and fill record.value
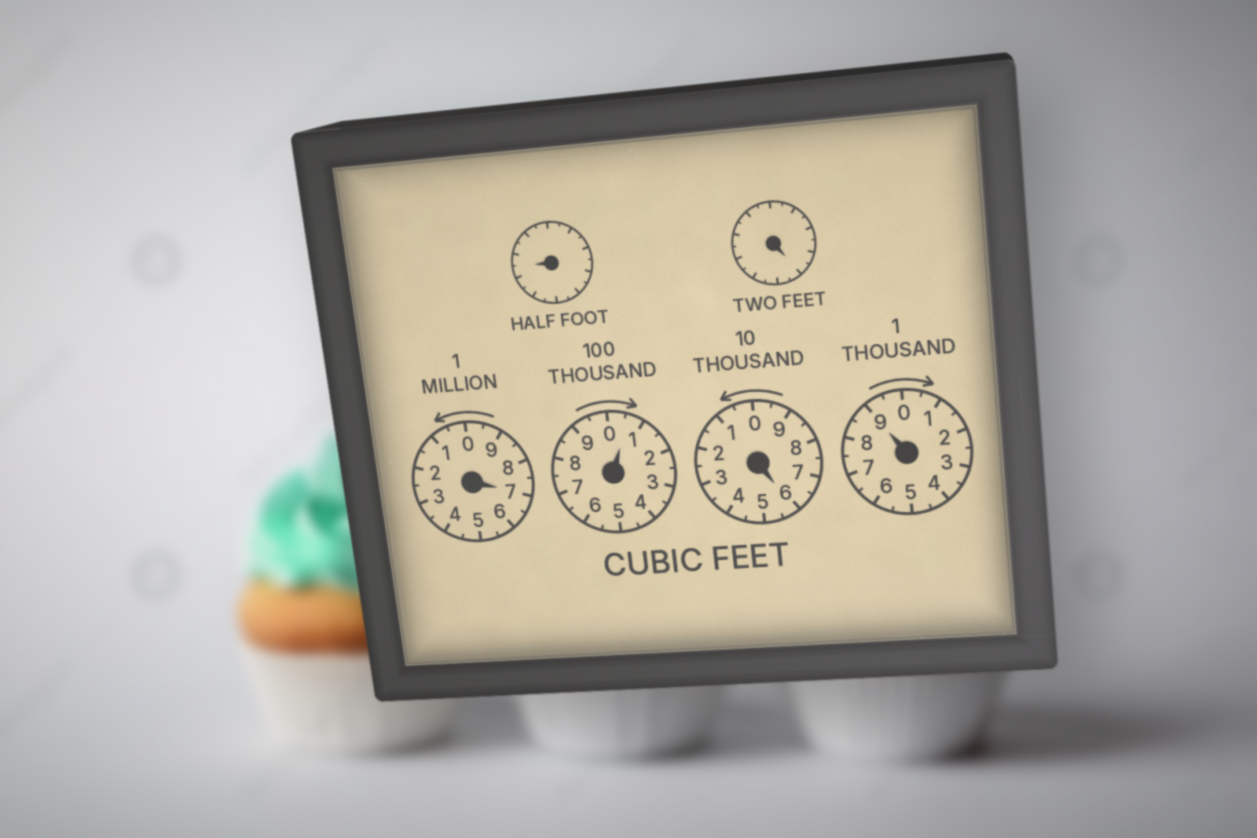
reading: **705900** ft³
